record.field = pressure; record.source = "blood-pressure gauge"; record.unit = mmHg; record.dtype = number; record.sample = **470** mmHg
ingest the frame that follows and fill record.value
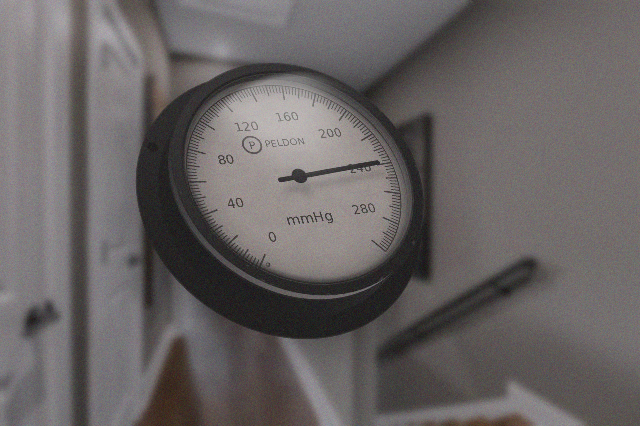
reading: **240** mmHg
